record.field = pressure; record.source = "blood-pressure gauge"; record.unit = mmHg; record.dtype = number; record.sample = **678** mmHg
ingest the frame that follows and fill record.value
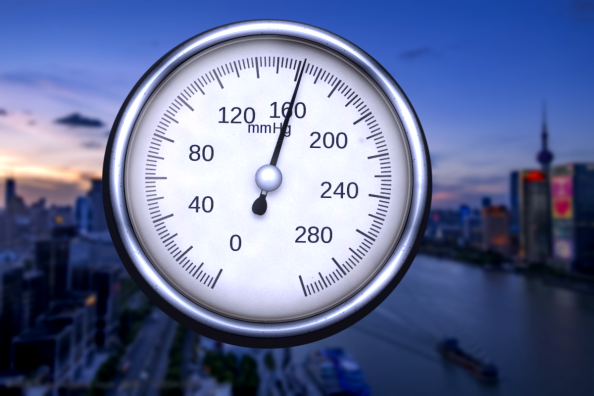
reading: **162** mmHg
